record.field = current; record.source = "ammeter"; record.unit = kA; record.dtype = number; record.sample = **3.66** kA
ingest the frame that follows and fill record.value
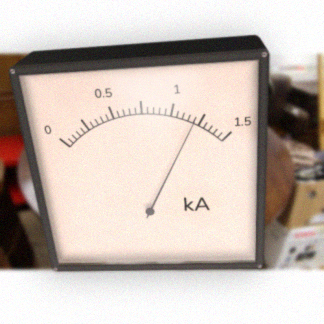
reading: **1.2** kA
